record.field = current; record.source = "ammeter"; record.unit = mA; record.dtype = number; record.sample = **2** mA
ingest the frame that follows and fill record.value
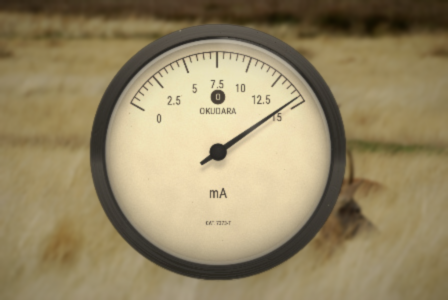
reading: **14.5** mA
